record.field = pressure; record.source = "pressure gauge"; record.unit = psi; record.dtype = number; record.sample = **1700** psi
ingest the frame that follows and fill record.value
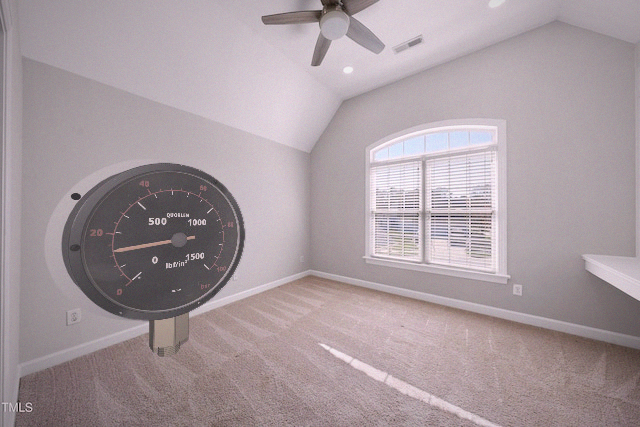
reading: **200** psi
